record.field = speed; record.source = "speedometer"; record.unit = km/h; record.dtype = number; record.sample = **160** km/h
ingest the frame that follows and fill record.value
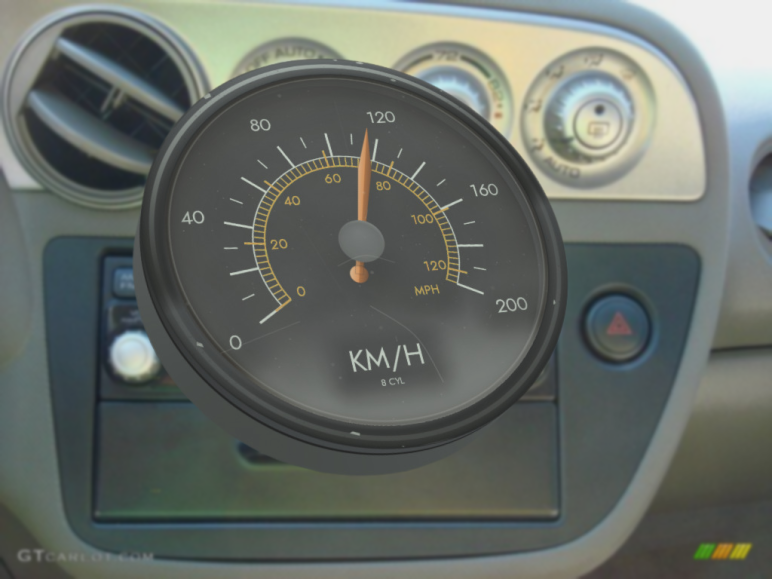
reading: **115** km/h
